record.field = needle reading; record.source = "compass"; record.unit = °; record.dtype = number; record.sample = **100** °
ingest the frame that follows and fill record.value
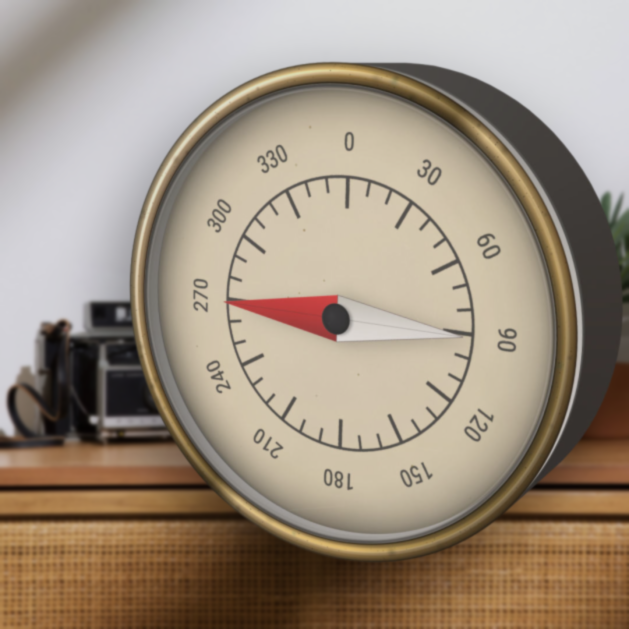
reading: **270** °
